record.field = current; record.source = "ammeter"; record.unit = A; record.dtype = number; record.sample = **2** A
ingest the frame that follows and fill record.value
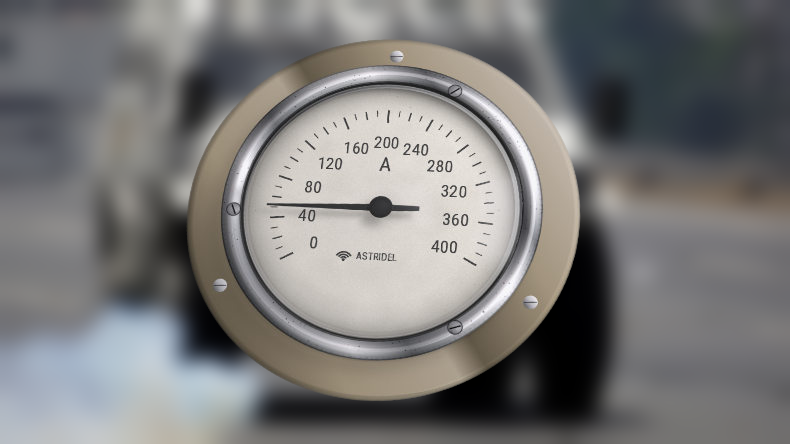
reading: **50** A
